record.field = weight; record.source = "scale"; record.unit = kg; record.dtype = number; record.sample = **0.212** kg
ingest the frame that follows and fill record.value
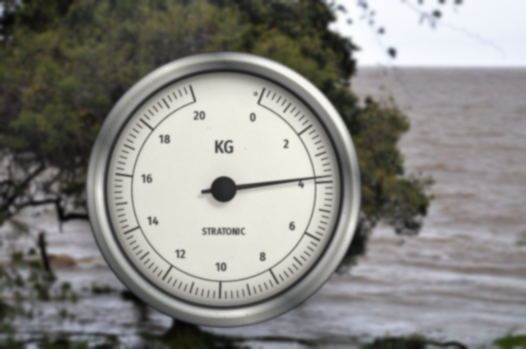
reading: **3.8** kg
